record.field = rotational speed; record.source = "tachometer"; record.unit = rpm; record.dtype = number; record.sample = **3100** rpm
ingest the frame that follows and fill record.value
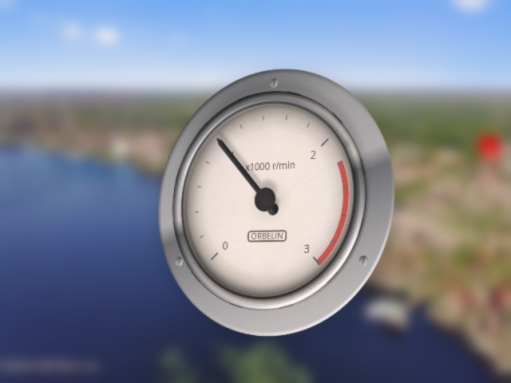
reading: **1000** rpm
